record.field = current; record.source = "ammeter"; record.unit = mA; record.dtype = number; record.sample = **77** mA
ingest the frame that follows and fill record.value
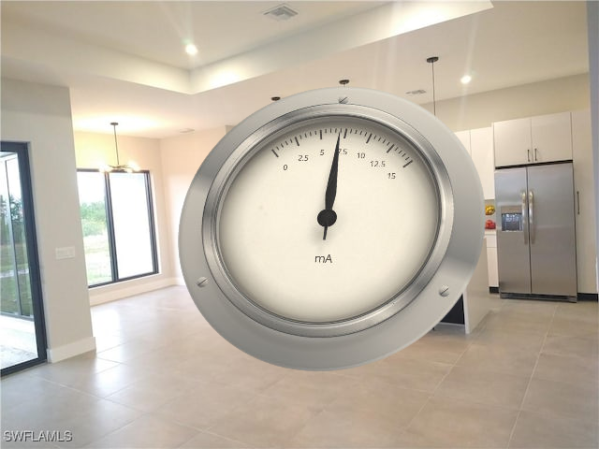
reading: **7** mA
